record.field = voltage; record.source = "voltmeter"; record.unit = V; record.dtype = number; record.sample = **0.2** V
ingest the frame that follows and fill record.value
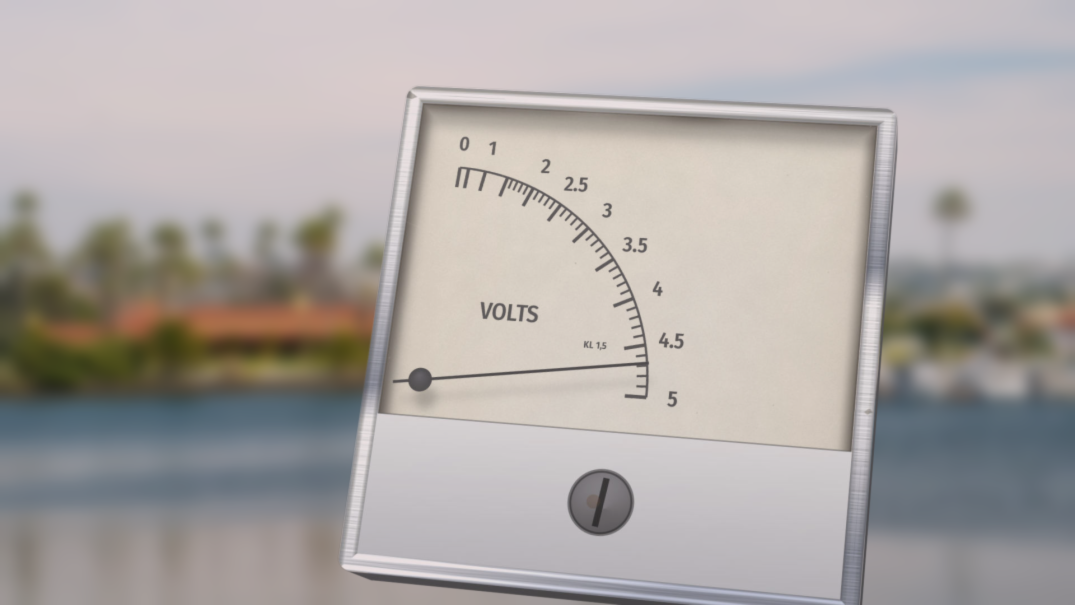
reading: **4.7** V
